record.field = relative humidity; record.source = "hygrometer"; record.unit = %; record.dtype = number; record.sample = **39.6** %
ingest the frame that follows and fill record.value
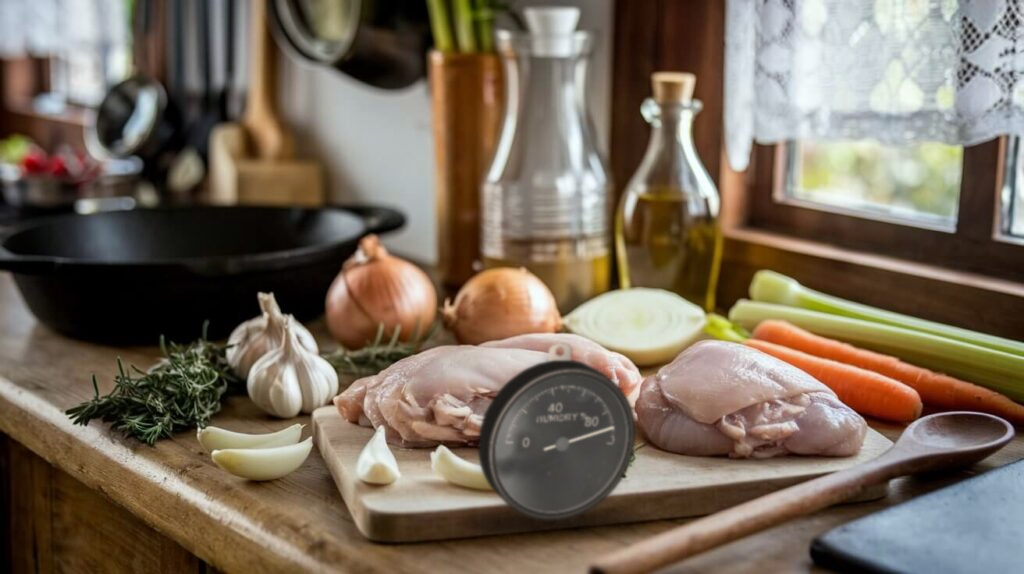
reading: **90** %
